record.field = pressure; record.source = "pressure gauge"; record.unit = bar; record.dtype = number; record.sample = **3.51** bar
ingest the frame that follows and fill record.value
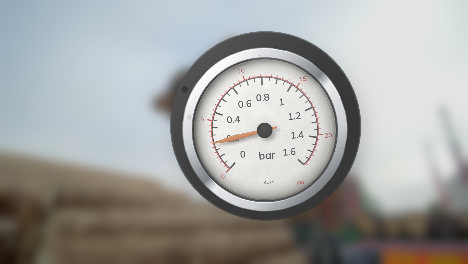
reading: **0.2** bar
